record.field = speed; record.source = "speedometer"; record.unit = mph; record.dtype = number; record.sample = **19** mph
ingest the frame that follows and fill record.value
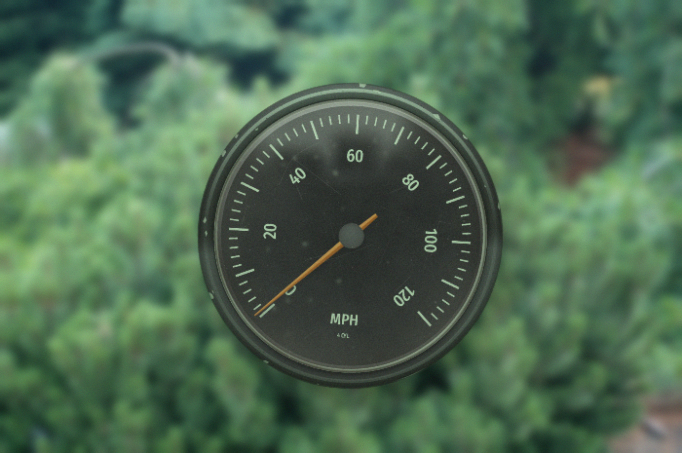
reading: **1** mph
